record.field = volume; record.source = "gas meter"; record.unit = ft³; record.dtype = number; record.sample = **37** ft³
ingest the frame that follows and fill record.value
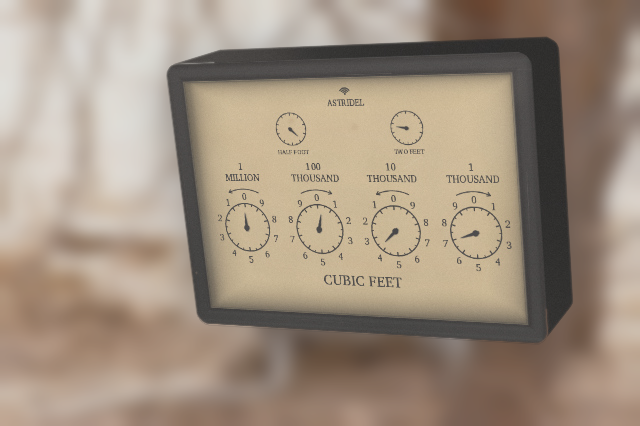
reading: **3700** ft³
